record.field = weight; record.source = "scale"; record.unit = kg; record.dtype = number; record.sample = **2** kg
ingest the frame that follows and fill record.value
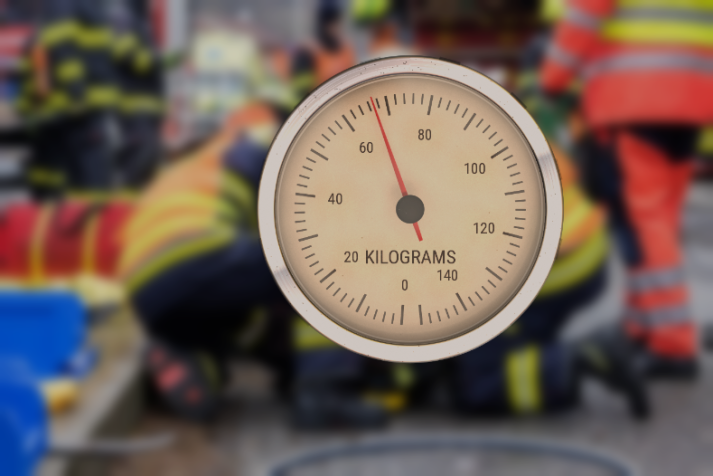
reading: **67** kg
